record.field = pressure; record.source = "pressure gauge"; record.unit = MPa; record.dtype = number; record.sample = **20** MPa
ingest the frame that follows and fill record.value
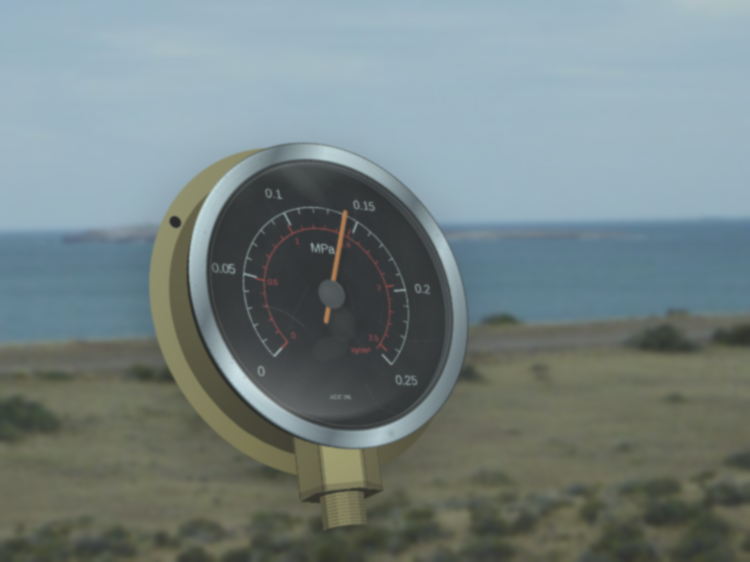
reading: **0.14** MPa
